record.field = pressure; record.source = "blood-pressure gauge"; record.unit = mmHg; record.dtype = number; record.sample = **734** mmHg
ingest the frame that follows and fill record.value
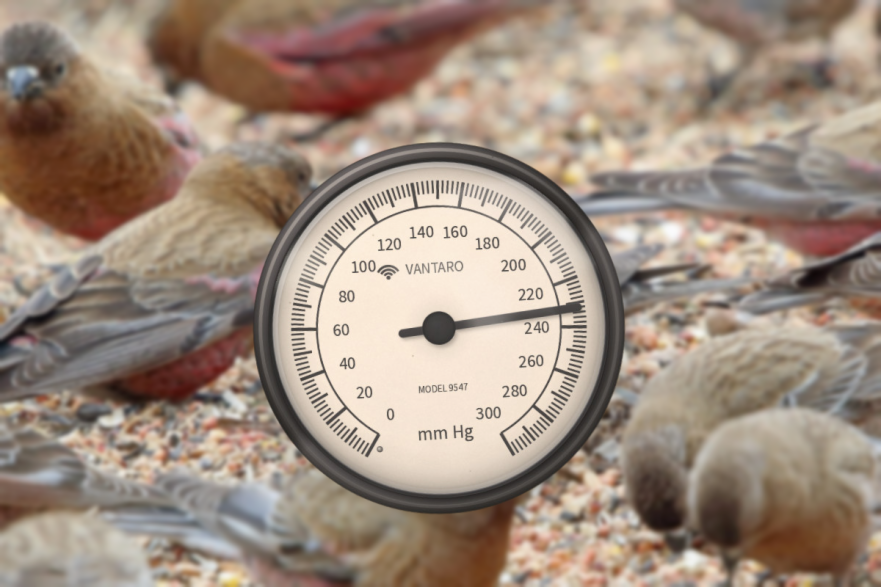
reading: **232** mmHg
